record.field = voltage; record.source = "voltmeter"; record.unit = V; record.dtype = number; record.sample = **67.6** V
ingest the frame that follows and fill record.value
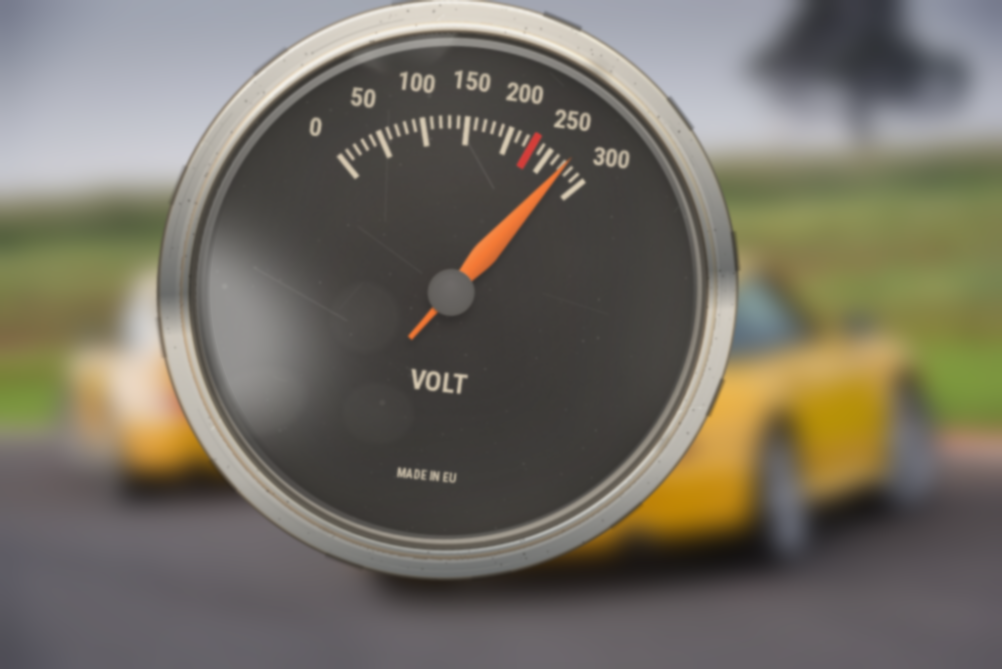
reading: **270** V
